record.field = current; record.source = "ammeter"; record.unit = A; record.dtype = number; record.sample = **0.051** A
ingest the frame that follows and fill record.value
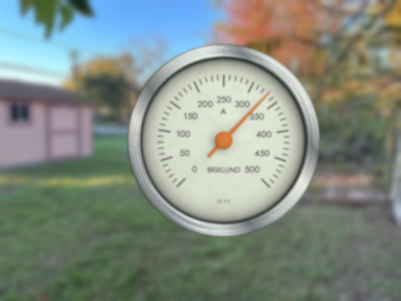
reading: **330** A
